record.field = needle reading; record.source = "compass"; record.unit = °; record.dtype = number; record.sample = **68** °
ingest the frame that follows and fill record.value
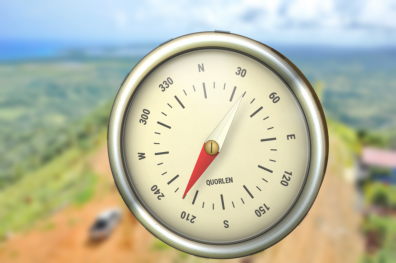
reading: **220** °
